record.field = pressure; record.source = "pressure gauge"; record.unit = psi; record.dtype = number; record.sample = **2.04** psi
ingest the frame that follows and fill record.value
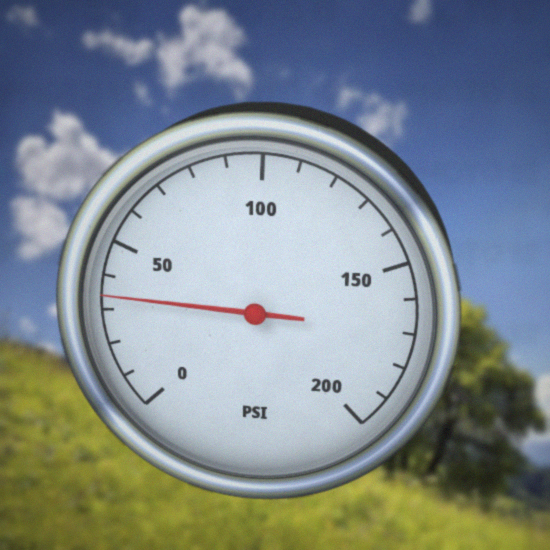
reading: **35** psi
